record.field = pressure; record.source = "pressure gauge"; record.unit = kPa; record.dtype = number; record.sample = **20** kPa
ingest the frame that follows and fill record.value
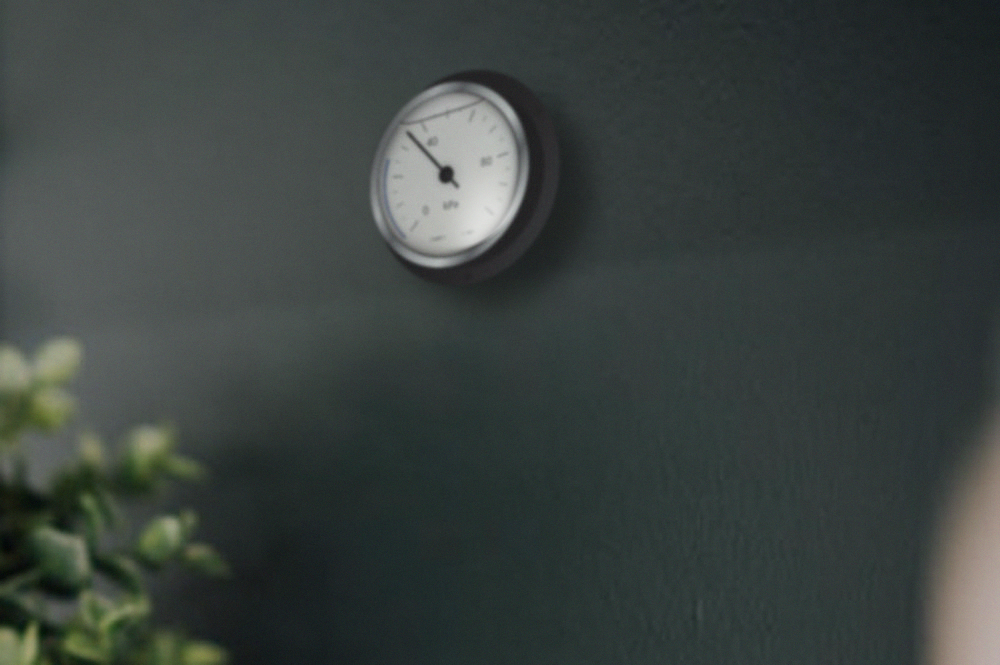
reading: **35** kPa
